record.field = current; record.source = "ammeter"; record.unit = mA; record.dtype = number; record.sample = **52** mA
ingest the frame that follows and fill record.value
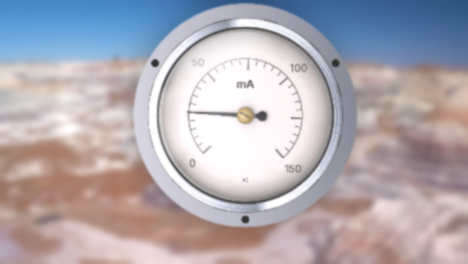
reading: **25** mA
